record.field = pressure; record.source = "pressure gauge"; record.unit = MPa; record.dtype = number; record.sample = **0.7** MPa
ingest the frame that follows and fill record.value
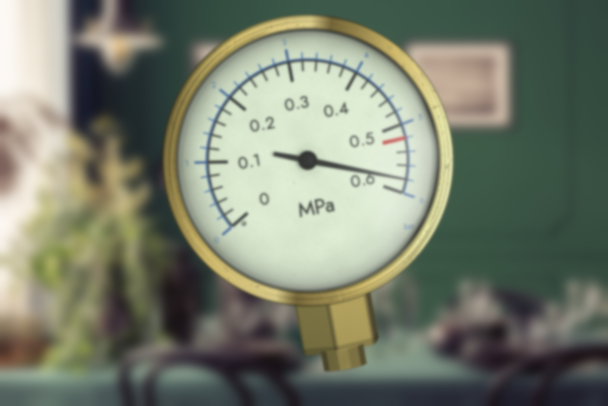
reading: **0.58** MPa
